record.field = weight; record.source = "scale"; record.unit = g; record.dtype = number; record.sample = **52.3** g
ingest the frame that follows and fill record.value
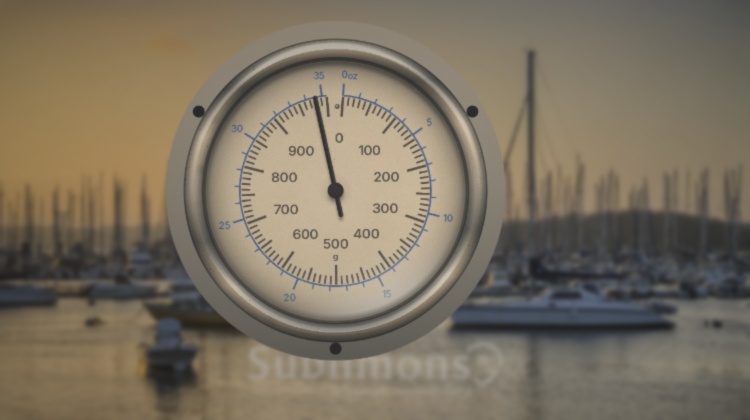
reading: **980** g
